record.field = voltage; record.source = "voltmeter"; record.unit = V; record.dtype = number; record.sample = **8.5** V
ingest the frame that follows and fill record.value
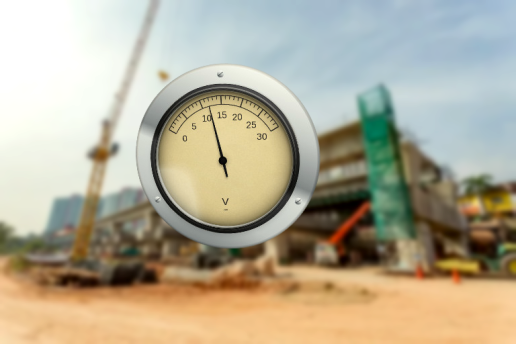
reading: **12** V
